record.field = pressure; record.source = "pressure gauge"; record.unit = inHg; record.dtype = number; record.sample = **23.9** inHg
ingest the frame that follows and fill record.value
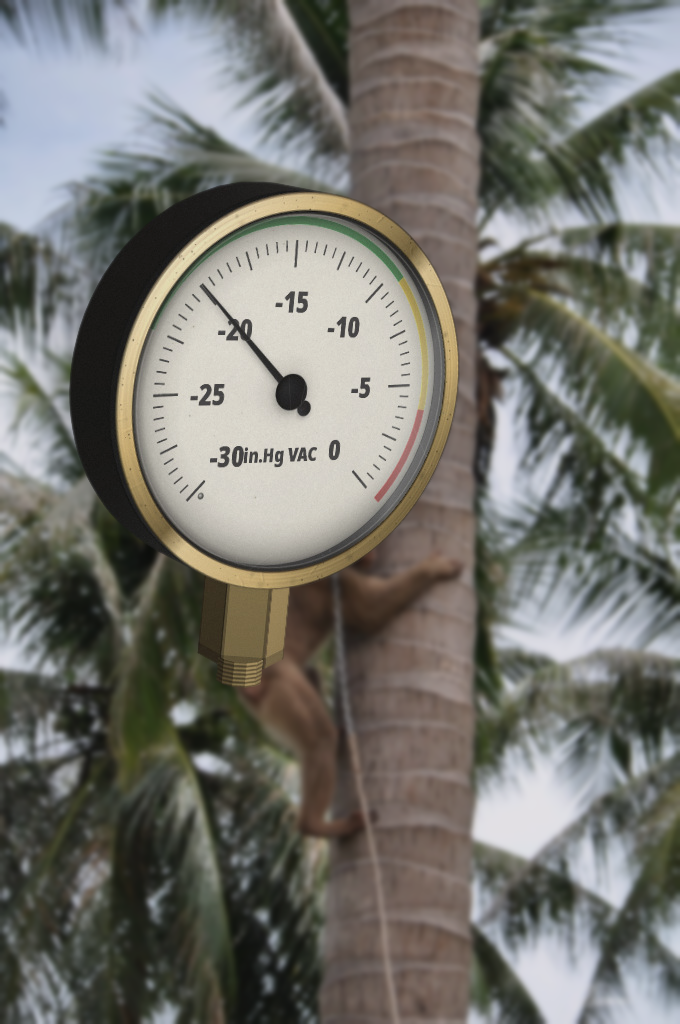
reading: **-20** inHg
